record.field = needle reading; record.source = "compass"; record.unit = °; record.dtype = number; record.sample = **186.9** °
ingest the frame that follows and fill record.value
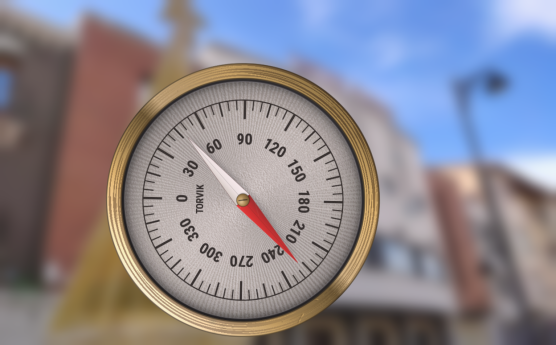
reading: **227.5** °
